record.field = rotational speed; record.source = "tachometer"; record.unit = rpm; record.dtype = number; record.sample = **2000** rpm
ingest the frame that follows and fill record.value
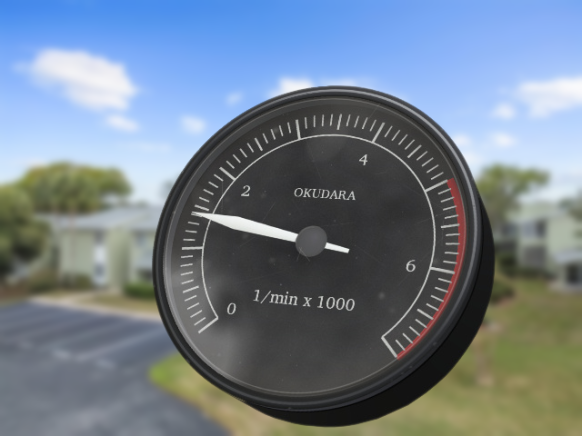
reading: **1400** rpm
